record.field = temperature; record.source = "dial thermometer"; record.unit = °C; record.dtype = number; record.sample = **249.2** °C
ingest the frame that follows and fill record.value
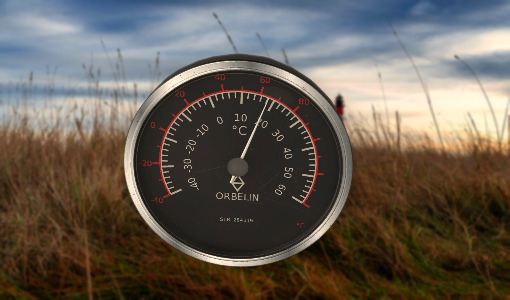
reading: **18** °C
